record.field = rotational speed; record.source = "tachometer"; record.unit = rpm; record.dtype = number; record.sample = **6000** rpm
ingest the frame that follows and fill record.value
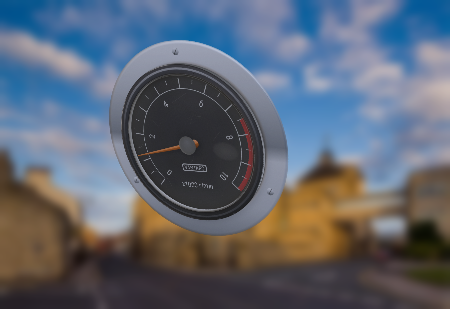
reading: **1250** rpm
